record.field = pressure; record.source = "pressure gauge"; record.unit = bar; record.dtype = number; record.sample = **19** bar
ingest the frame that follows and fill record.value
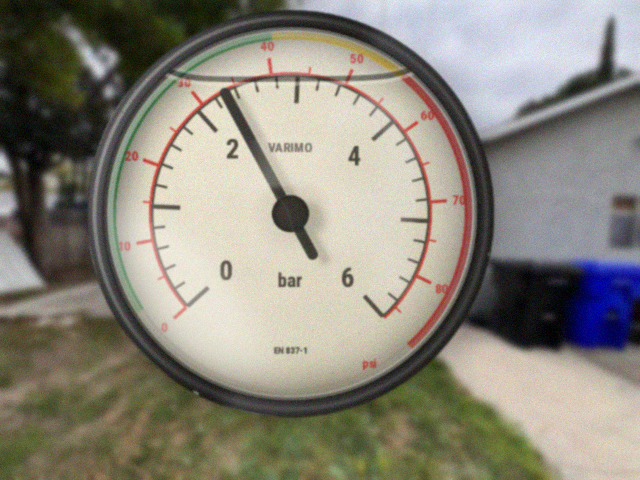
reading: **2.3** bar
